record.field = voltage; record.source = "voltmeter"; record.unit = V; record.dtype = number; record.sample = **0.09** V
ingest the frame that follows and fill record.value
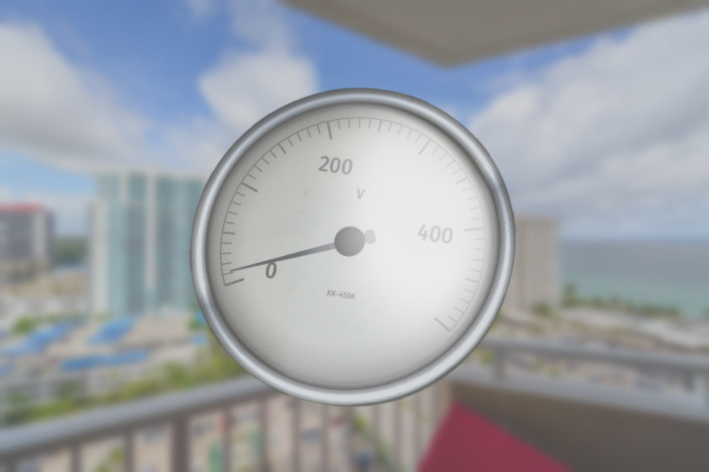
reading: **10** V
